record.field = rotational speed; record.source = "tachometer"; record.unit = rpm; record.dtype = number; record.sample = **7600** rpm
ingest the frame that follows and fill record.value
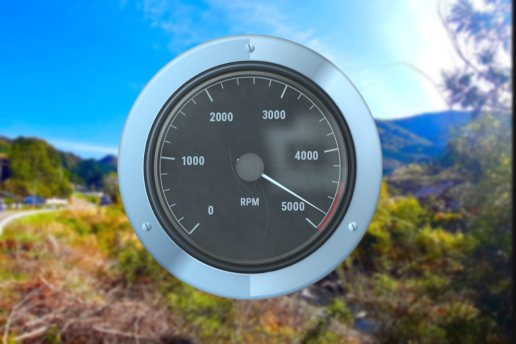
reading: **4800** rpm
